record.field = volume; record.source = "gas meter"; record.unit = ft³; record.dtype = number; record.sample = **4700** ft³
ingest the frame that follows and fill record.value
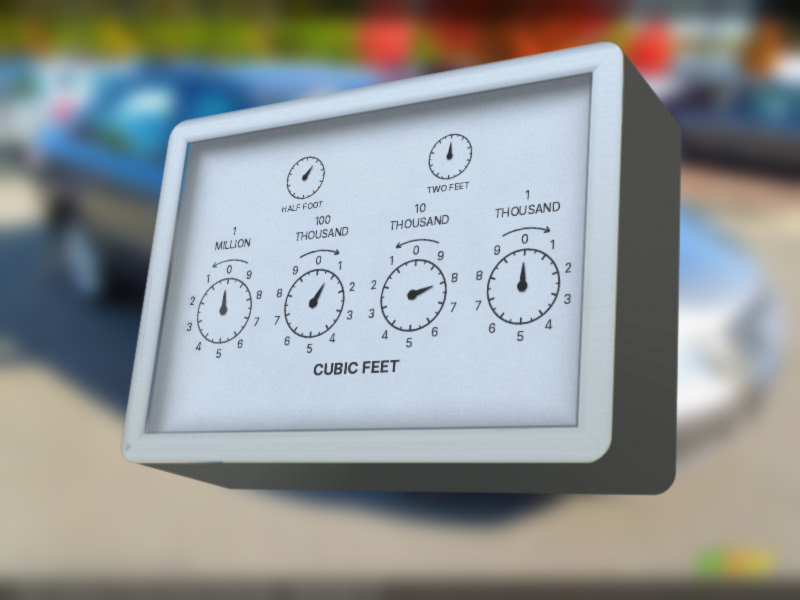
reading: **8000** ft³
